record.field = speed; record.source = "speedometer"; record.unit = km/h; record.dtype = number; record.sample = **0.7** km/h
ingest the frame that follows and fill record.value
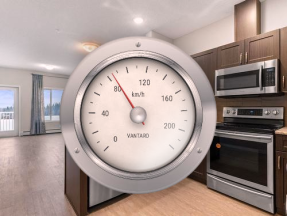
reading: **85** km/h
